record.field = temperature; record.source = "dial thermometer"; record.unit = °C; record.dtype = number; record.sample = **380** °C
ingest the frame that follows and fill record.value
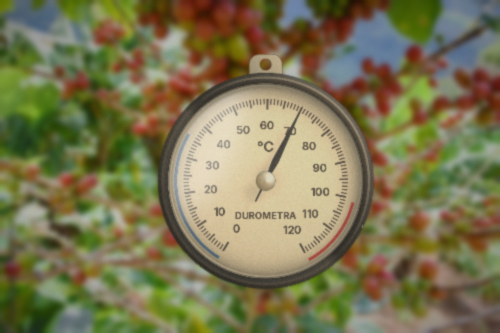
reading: **70** °C
